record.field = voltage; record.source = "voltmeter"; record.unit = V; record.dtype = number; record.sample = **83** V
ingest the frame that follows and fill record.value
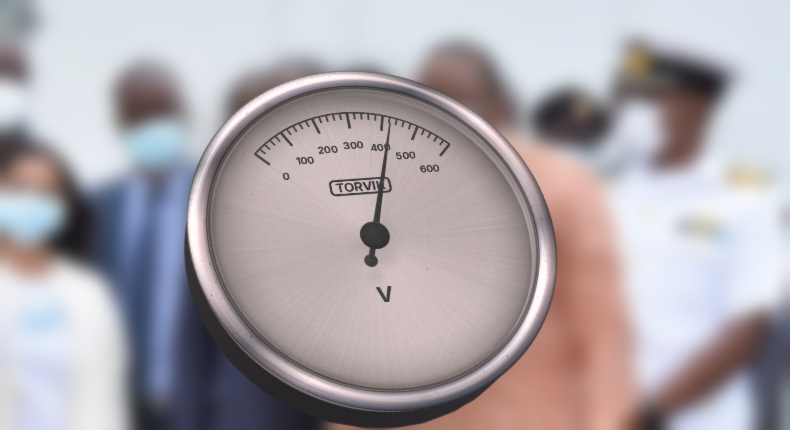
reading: **420** V
